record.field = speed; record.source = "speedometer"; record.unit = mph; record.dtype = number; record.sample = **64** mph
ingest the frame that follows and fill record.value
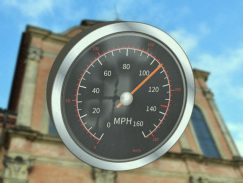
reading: **105** mph
